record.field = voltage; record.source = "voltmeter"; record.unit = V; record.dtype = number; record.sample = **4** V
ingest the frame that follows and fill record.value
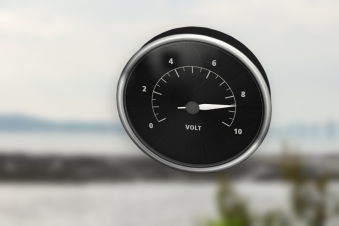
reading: **8.5** V
